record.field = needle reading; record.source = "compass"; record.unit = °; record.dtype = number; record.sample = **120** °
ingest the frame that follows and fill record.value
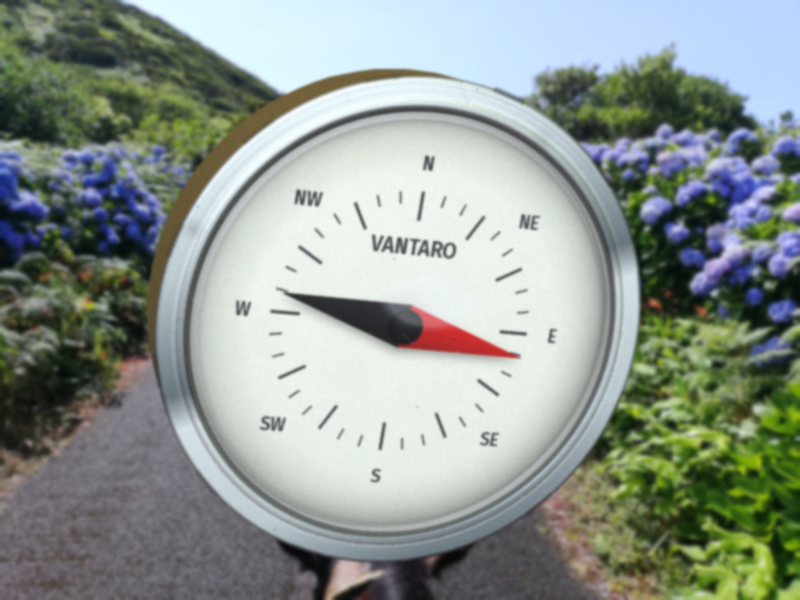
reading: **100** °
